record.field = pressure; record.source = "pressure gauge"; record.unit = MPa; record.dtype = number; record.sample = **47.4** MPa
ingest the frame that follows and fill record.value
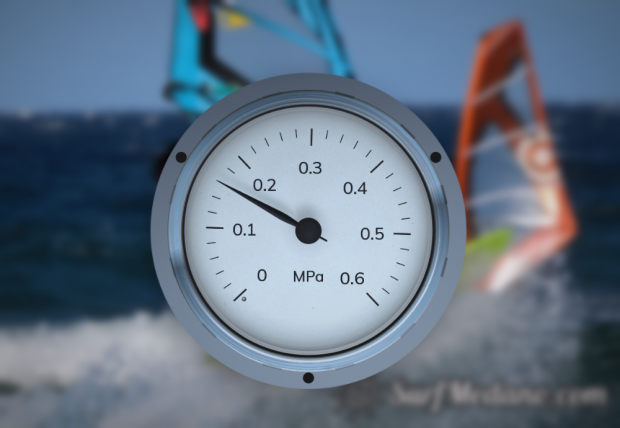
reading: **0.16** MPa
